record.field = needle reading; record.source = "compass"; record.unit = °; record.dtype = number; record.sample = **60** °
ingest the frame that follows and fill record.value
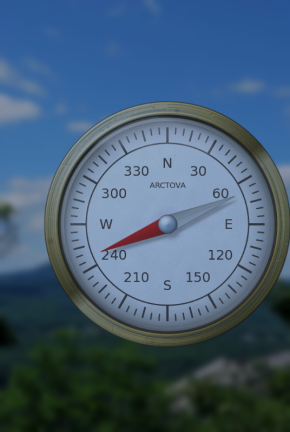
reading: **247.5** °
